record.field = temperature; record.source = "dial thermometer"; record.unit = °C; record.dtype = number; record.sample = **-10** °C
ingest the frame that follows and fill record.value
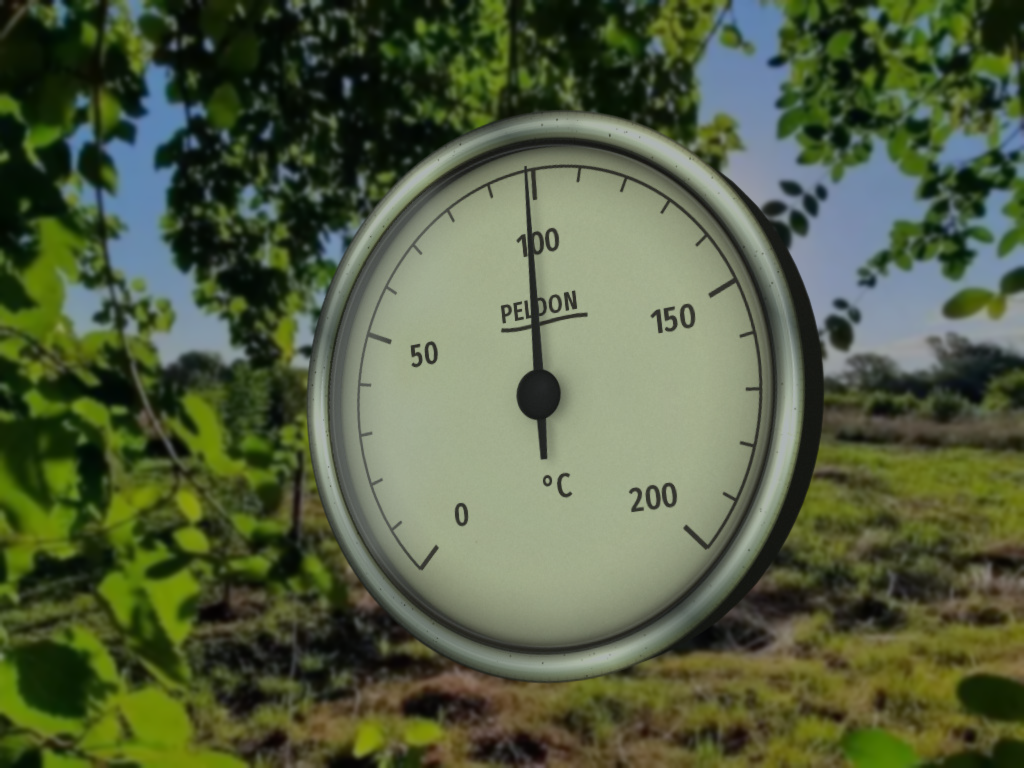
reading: **100** °C
